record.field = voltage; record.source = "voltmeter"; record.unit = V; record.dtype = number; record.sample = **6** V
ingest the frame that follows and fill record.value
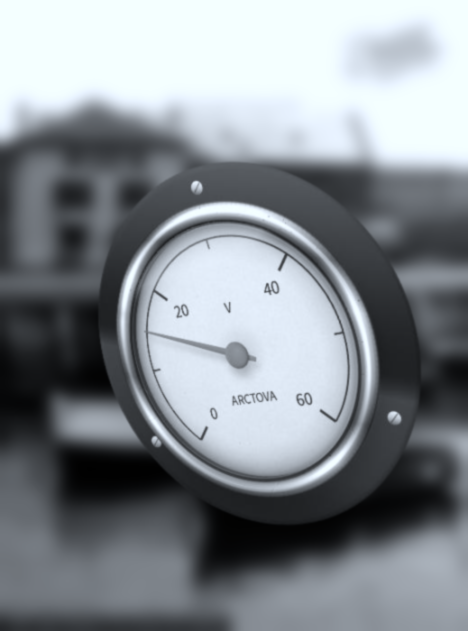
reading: **15** V
